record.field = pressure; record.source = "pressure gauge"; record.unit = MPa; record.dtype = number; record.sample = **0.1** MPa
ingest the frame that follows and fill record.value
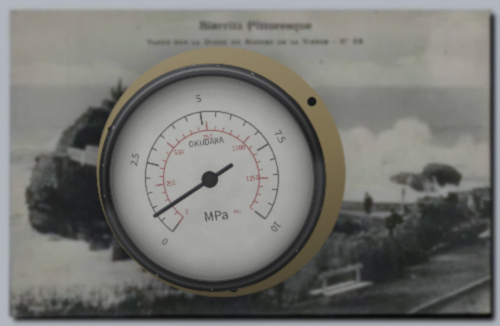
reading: **0.75** MPa
